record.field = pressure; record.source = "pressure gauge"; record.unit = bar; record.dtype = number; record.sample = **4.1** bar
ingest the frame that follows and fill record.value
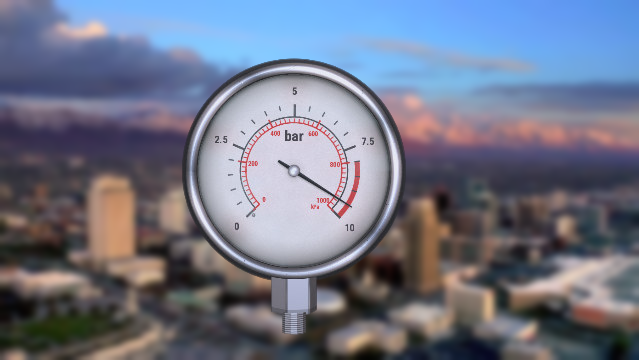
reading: **9.5** bar
